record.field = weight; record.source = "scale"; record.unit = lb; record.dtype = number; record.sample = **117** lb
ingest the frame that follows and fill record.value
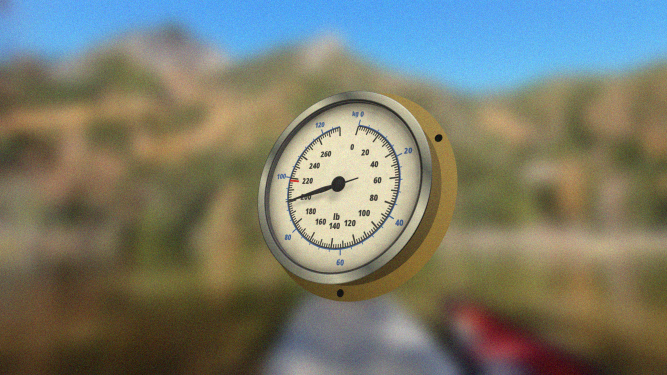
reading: **200** lb
